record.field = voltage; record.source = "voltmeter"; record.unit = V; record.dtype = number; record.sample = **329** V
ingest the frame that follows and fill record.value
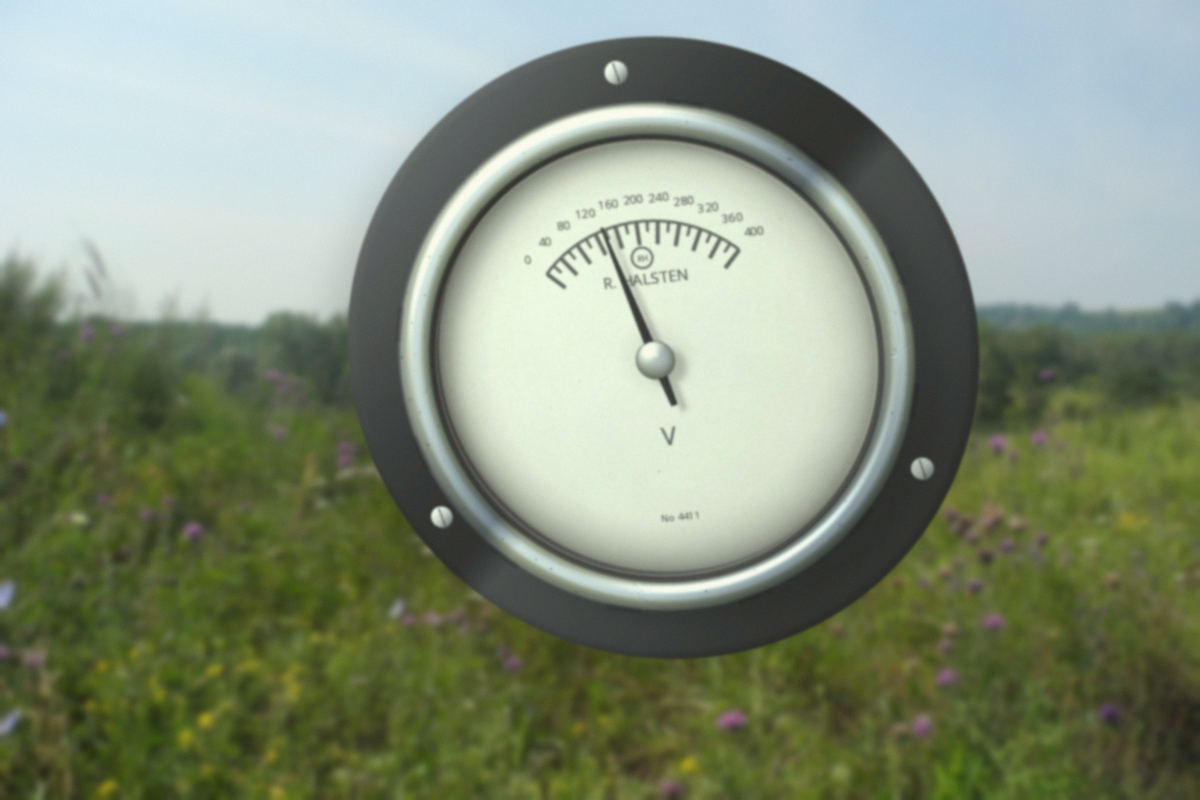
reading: **140** V
